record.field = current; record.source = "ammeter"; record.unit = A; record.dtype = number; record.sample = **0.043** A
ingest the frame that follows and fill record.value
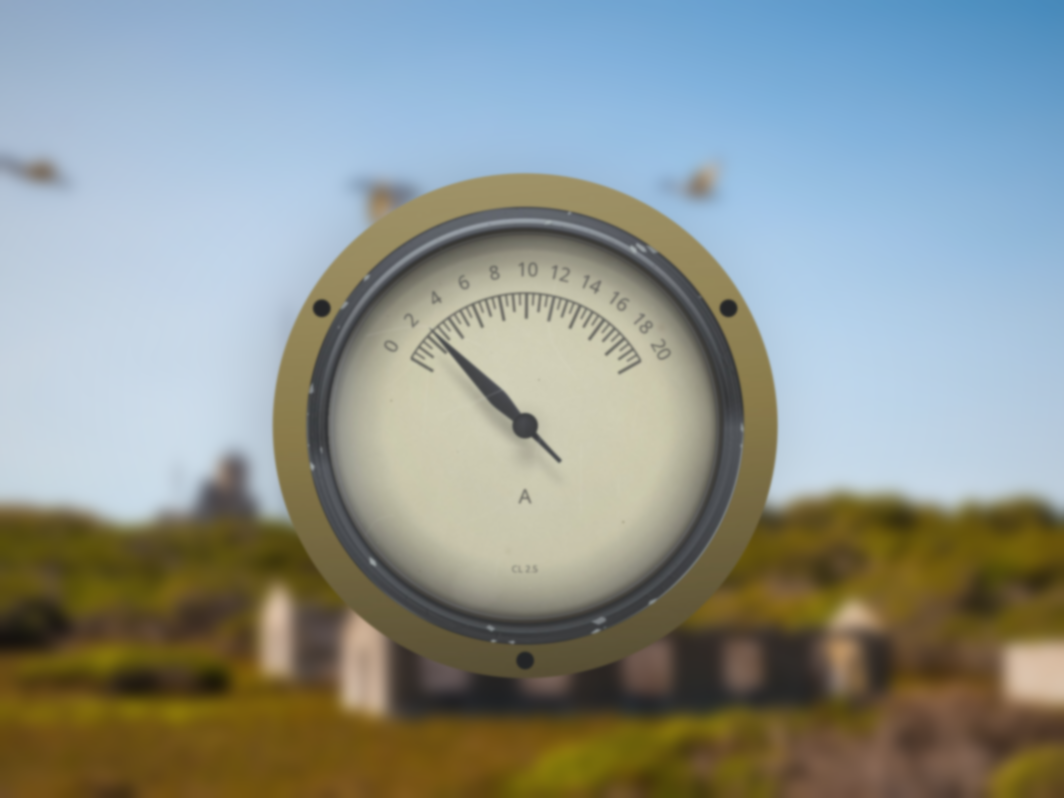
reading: **2.5** A
